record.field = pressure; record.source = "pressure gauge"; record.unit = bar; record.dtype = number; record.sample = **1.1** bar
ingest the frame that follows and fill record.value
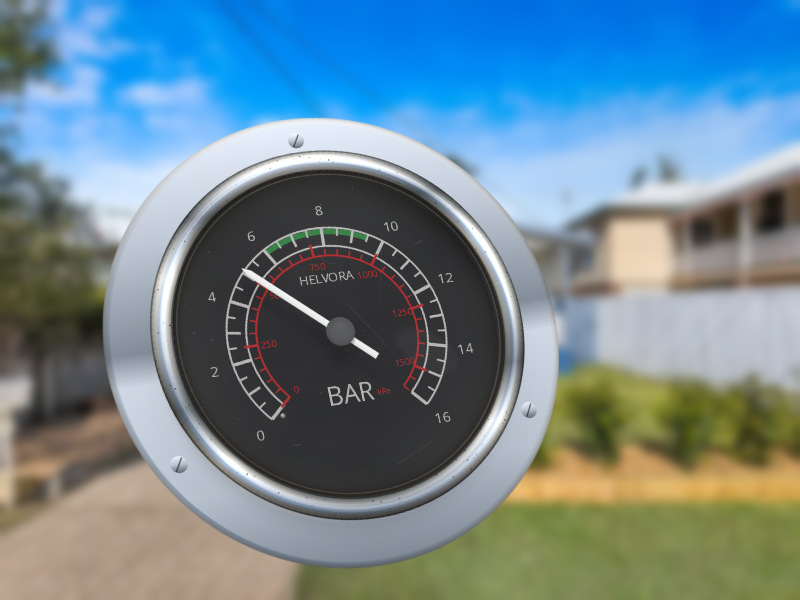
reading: **5** bar
